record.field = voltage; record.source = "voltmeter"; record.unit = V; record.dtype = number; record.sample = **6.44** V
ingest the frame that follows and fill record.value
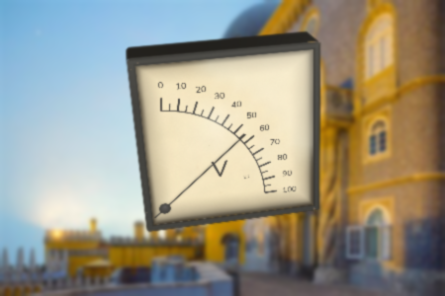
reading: **55** V
